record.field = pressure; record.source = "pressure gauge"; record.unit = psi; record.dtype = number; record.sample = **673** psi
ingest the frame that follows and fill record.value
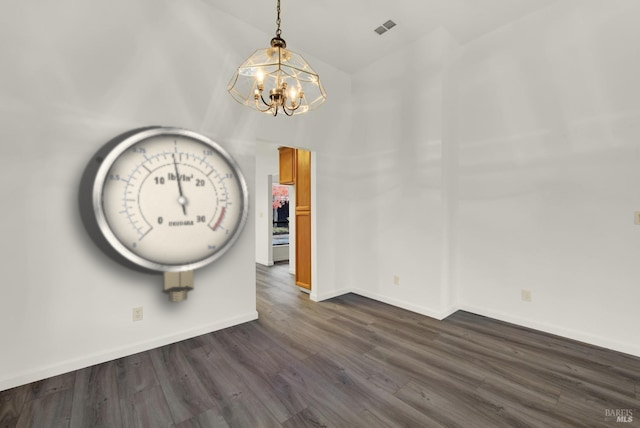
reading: **14** psi
